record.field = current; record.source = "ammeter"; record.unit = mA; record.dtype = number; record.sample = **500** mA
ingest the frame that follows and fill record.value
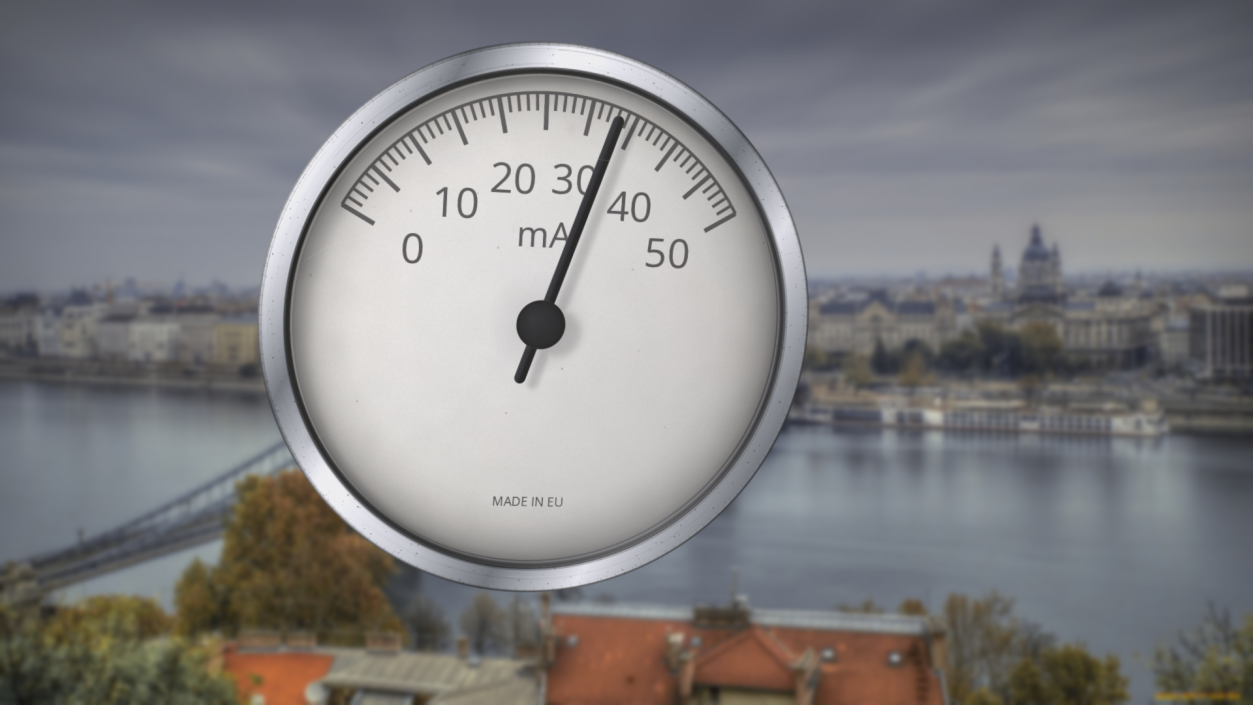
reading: **33** mA
